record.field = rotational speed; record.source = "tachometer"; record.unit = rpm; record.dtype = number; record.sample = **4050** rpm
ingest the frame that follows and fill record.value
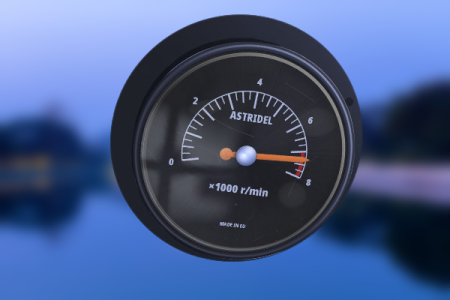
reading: **7250** rpm
